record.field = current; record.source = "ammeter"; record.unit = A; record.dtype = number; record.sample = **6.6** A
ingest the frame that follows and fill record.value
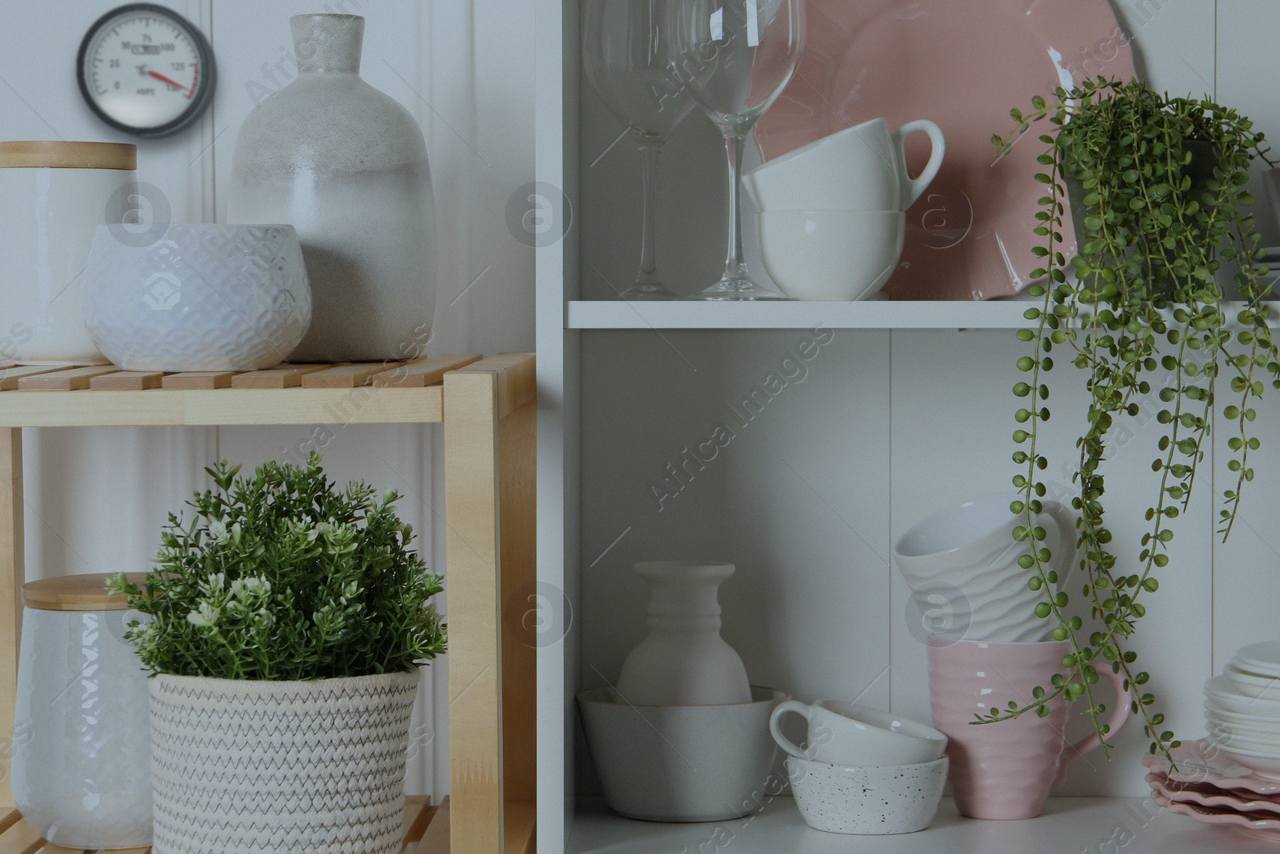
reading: **145** A
